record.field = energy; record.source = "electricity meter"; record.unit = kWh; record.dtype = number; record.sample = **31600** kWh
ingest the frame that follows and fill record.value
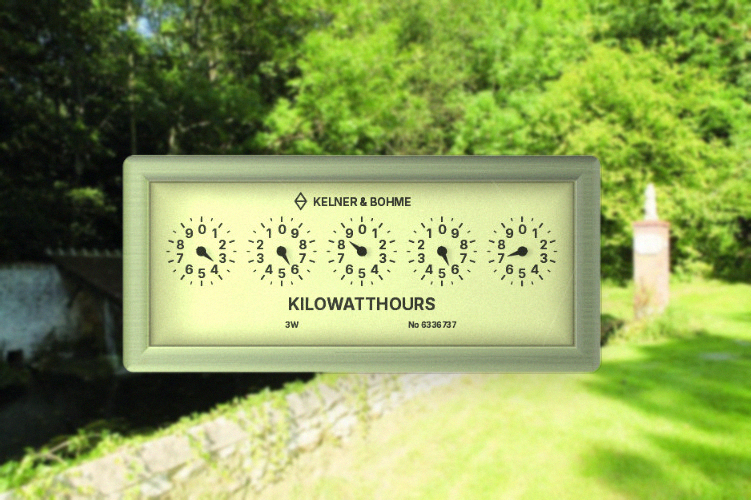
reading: **35857** kWh
